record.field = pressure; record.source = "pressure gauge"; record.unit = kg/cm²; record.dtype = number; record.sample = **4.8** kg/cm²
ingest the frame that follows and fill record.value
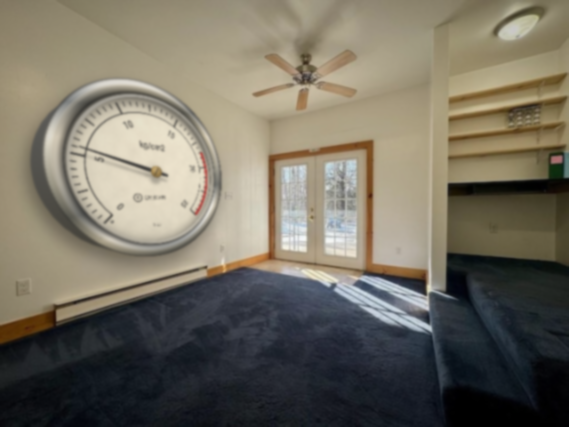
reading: **5.5** kg/cm²
